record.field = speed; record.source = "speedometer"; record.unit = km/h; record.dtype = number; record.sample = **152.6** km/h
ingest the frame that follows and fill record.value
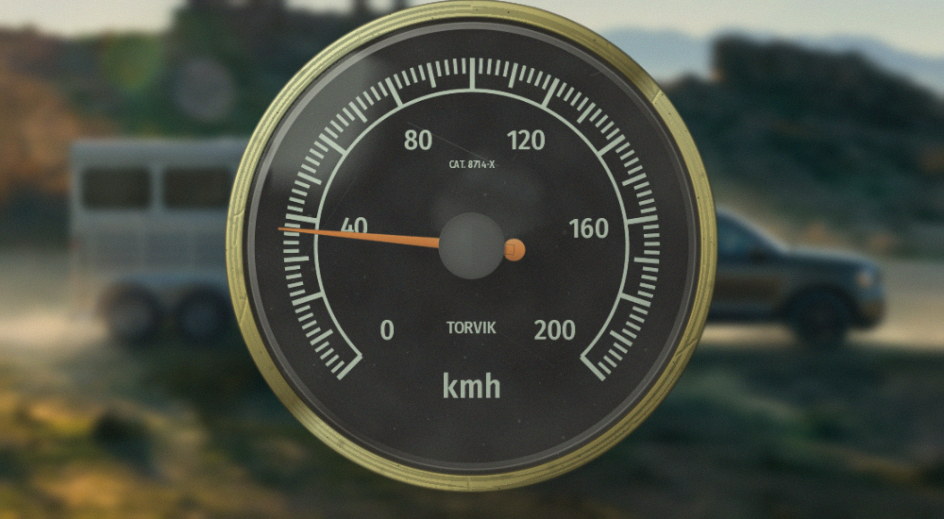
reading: **37** km/h
